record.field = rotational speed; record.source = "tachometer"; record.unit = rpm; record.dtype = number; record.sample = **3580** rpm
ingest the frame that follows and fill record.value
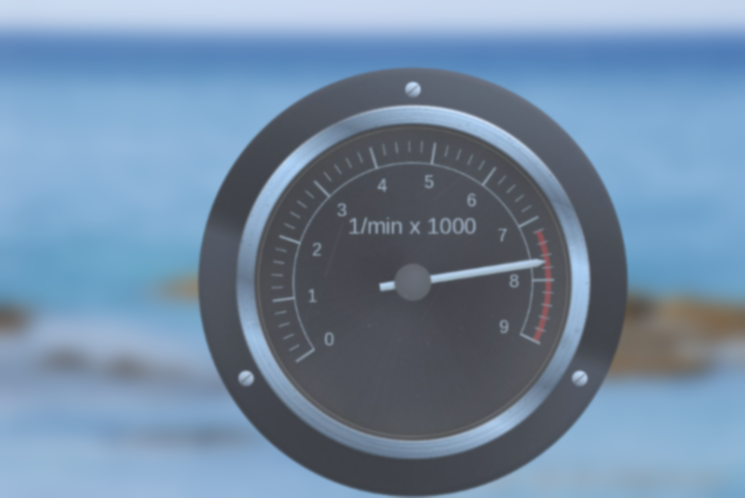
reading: **7700** rpm
